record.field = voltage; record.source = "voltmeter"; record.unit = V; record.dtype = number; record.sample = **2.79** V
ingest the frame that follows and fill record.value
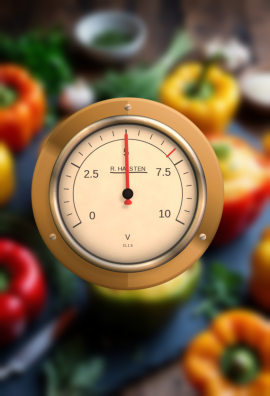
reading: **5** V
